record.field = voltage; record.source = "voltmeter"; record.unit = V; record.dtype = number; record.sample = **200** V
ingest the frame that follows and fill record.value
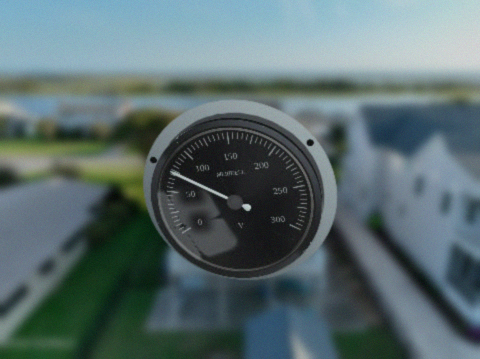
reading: **75** V
